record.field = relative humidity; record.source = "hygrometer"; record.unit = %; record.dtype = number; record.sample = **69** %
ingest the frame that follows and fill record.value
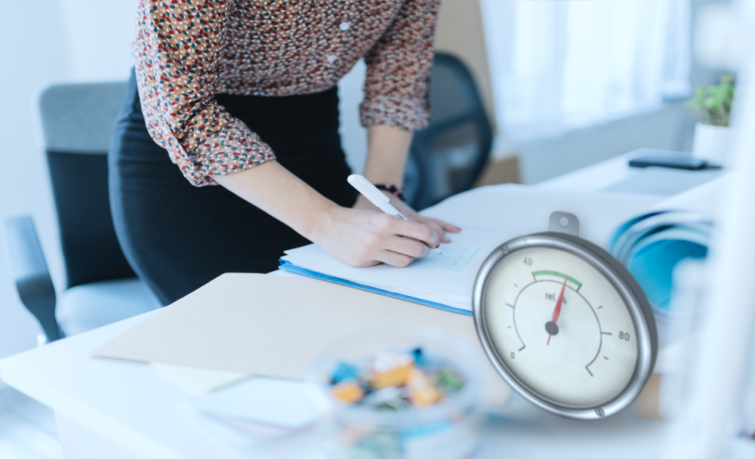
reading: **55** %
